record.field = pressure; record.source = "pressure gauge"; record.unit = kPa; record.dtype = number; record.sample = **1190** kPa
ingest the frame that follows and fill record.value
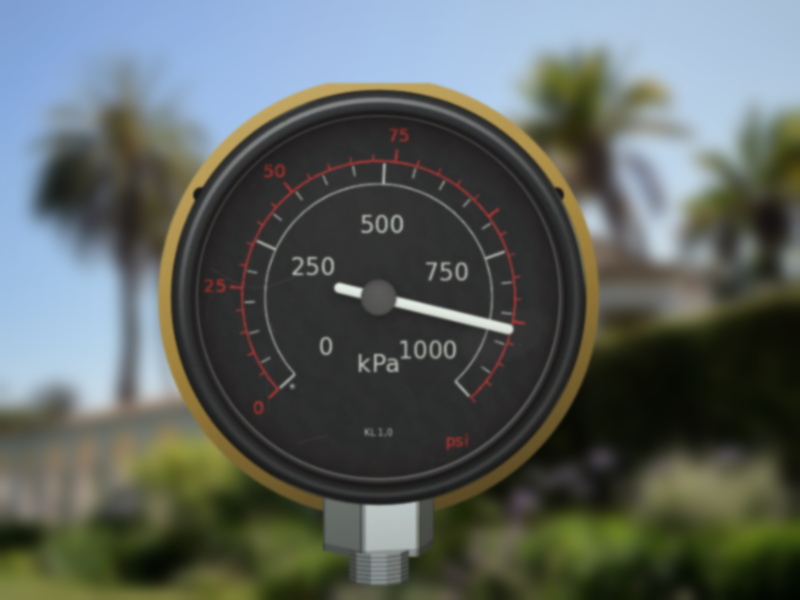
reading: **875** kPa
